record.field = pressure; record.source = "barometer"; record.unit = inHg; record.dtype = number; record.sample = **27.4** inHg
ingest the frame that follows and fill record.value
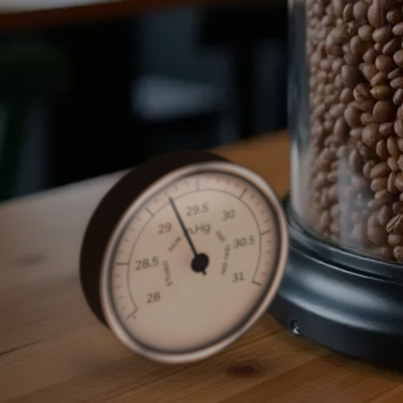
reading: **29.2** inHg
